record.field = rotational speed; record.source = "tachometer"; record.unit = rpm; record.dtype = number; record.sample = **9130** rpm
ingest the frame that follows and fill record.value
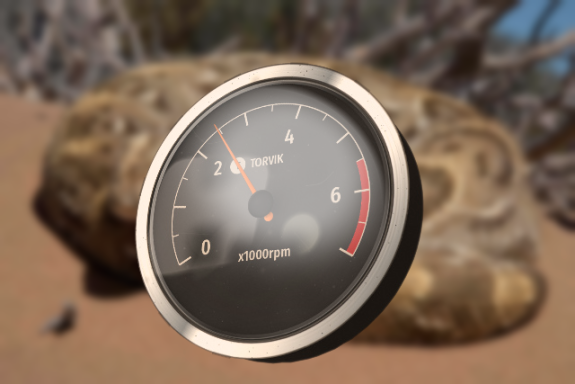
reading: **2500** rpm
